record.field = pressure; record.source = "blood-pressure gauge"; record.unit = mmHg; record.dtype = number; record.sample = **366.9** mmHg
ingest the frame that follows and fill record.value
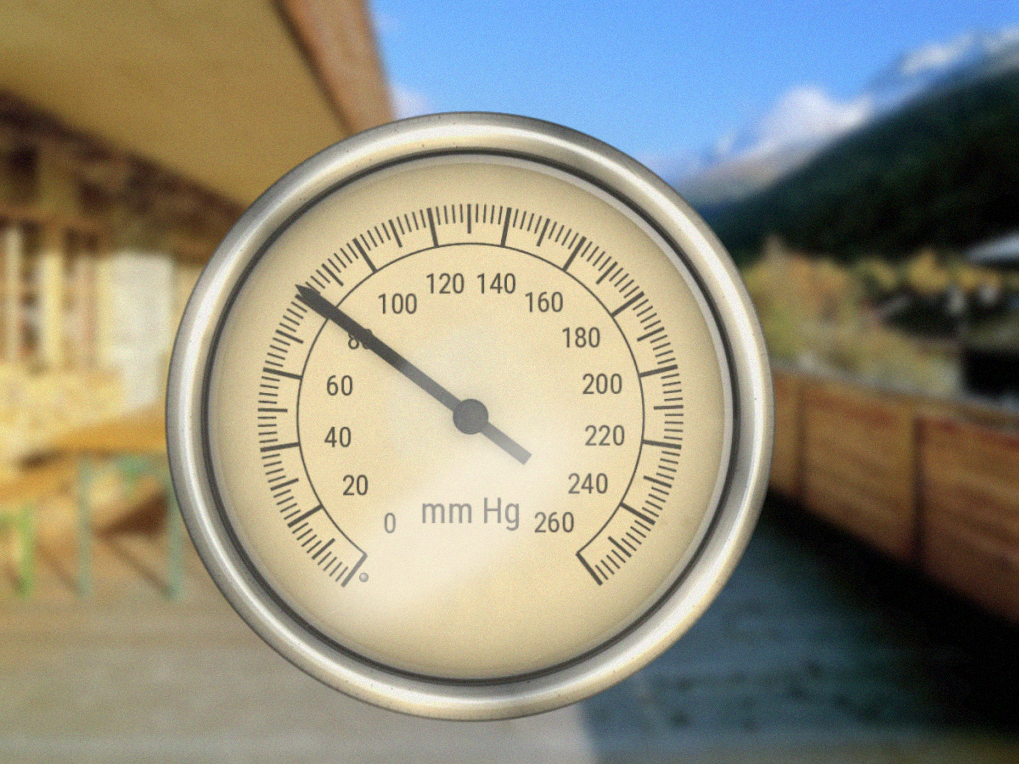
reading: **82** mmHg
